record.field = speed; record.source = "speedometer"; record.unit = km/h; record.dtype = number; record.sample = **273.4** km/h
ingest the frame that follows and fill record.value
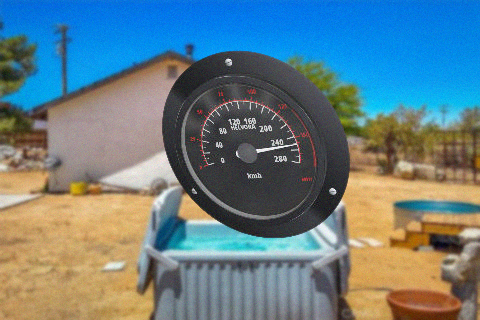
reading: **250** km/h
